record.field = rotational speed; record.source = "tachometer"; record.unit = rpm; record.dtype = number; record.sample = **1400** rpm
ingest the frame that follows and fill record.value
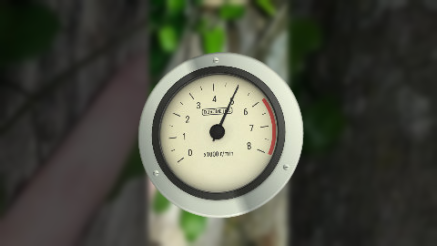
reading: **5000** rpm
